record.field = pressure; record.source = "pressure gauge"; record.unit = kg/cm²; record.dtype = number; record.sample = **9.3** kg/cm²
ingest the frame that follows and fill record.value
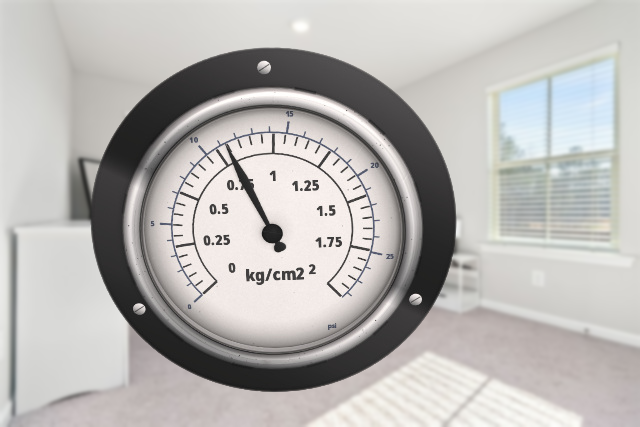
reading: **0.8** kg/cm²
